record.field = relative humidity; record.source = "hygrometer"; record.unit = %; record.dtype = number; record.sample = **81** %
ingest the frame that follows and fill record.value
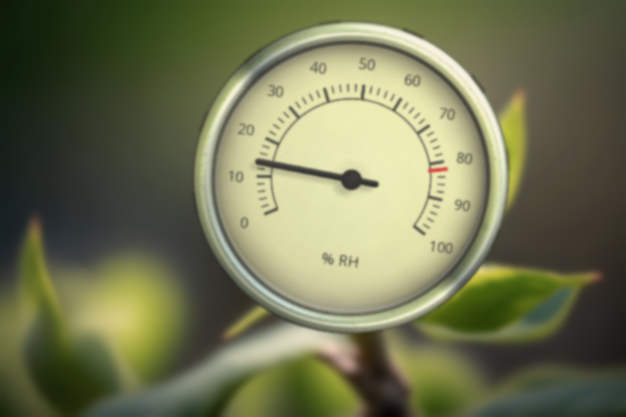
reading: **14** %
